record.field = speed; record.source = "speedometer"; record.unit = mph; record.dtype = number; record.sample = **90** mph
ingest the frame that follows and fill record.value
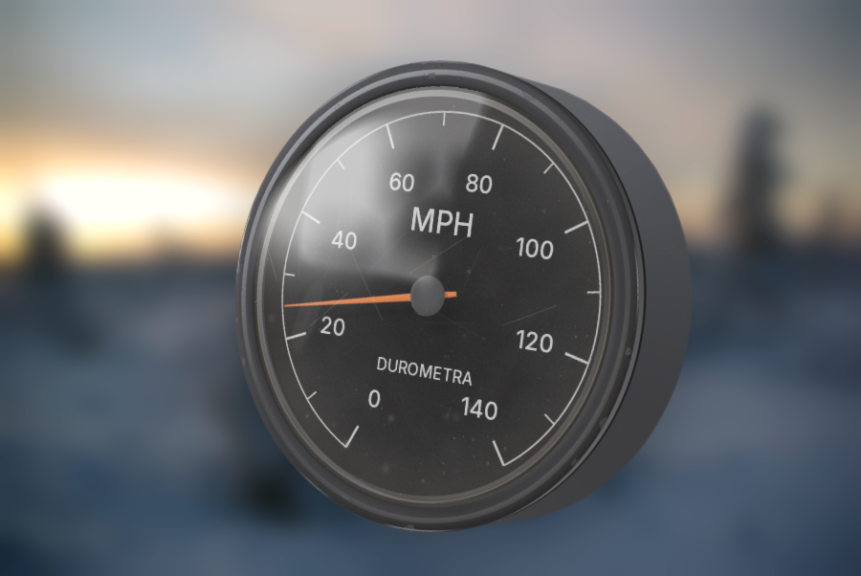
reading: **25** mph
